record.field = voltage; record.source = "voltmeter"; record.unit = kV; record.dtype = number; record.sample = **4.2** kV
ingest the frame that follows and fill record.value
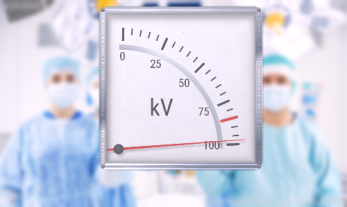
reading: **97.5** kV
